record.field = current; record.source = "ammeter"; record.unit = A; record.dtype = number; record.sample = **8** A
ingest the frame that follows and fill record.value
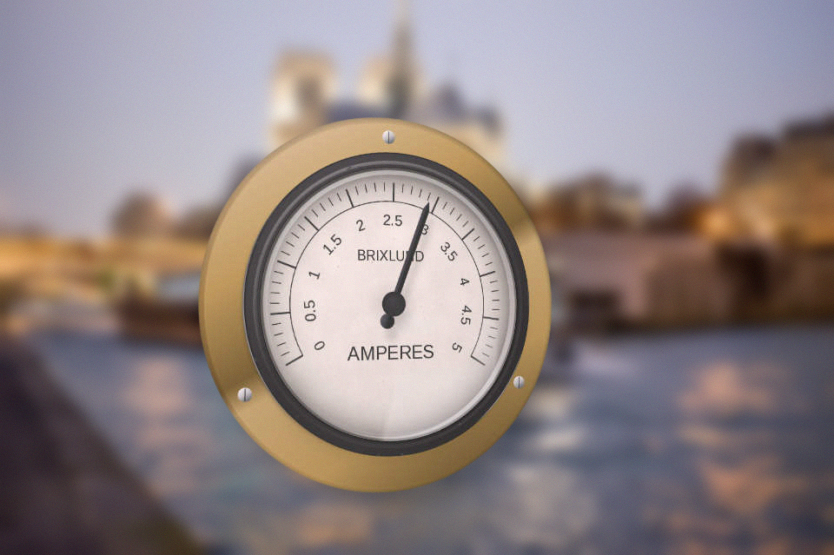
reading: **2.9** A
